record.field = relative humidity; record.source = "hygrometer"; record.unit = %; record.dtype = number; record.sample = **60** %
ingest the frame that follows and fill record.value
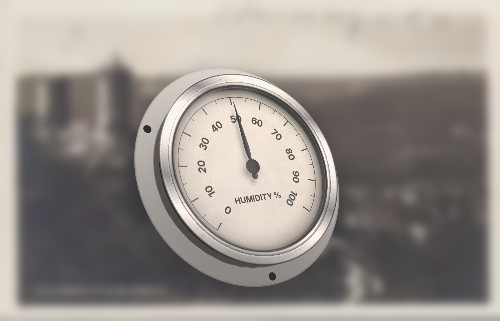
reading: **50** %
